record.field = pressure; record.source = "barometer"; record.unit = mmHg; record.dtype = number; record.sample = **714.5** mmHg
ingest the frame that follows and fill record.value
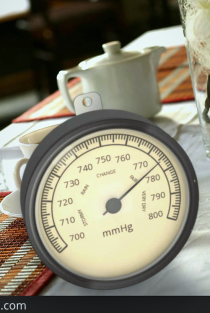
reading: **775** mmHg
